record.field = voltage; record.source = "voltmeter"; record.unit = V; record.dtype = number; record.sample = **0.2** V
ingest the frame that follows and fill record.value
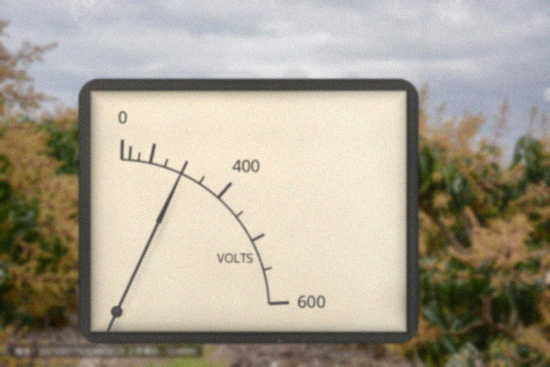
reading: **300** V
